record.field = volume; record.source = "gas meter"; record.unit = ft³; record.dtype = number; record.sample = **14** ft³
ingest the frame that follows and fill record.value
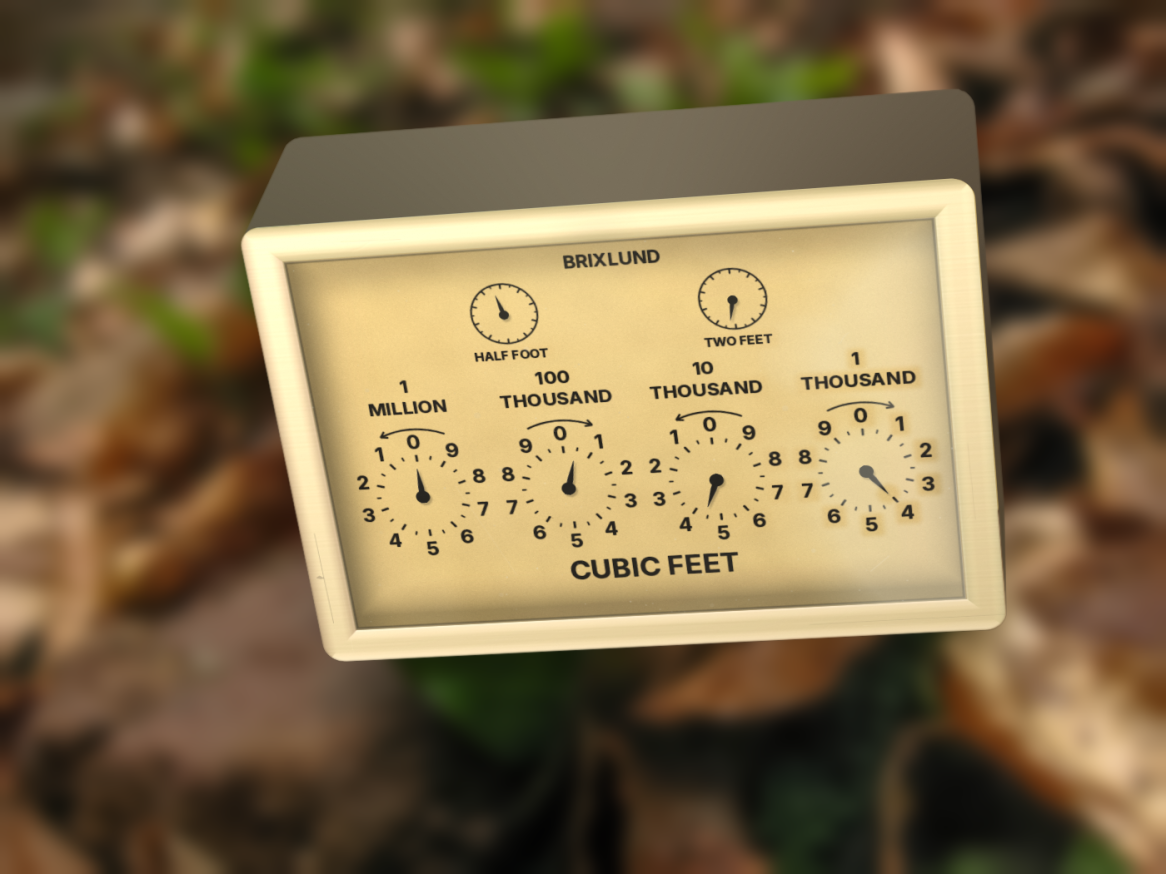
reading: **4400** ft³
